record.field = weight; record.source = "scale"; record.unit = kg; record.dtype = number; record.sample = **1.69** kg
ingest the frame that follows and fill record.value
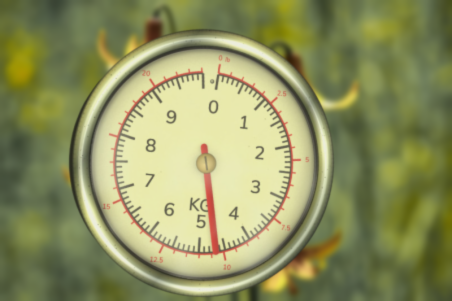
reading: **4.7** kg
